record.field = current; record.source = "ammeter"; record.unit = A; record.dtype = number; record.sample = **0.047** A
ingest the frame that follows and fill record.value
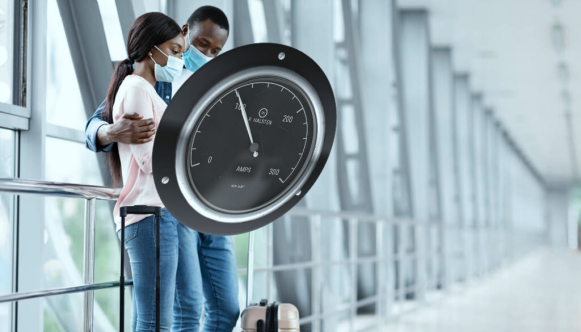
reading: **100** A
